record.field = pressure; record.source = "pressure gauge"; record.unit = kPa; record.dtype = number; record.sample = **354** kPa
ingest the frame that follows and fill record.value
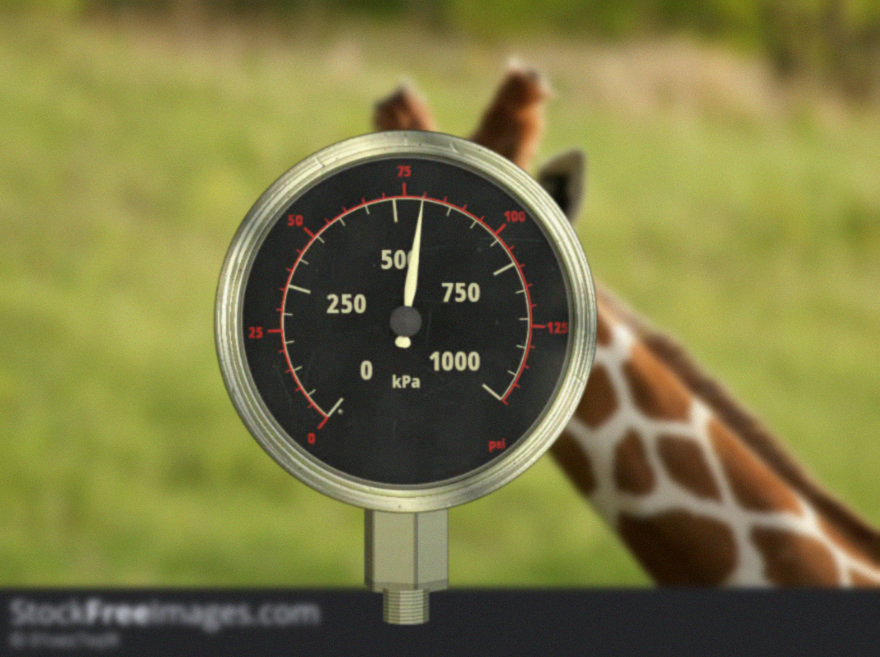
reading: **550** kPa
